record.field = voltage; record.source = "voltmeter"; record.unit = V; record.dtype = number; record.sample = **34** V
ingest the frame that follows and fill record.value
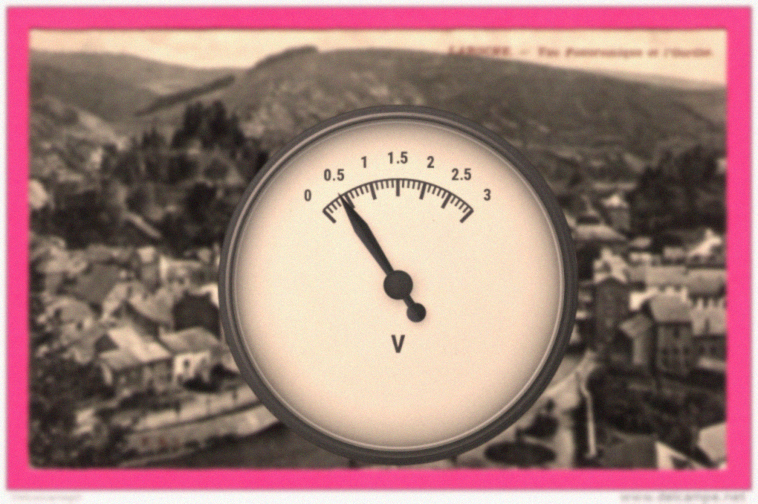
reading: **0.4** V
